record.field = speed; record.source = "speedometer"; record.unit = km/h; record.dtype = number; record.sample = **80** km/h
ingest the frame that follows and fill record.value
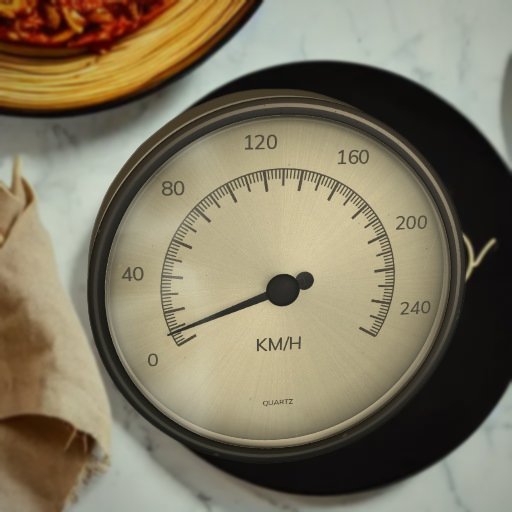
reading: **10** km/h
